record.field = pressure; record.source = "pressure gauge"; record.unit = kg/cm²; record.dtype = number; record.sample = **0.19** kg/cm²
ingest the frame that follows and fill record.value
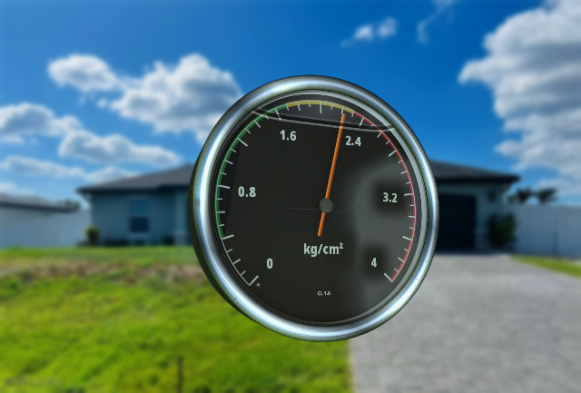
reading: **2.2** kg/cm²
